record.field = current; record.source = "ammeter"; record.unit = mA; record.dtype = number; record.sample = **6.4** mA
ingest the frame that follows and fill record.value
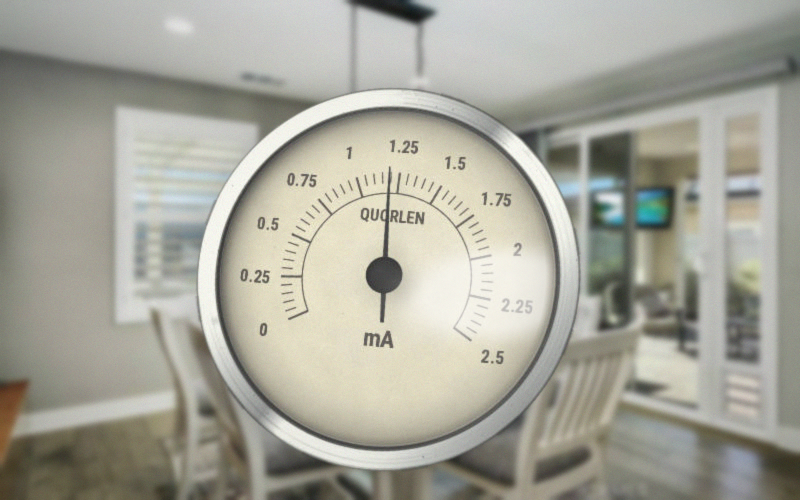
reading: **1.2** mA
